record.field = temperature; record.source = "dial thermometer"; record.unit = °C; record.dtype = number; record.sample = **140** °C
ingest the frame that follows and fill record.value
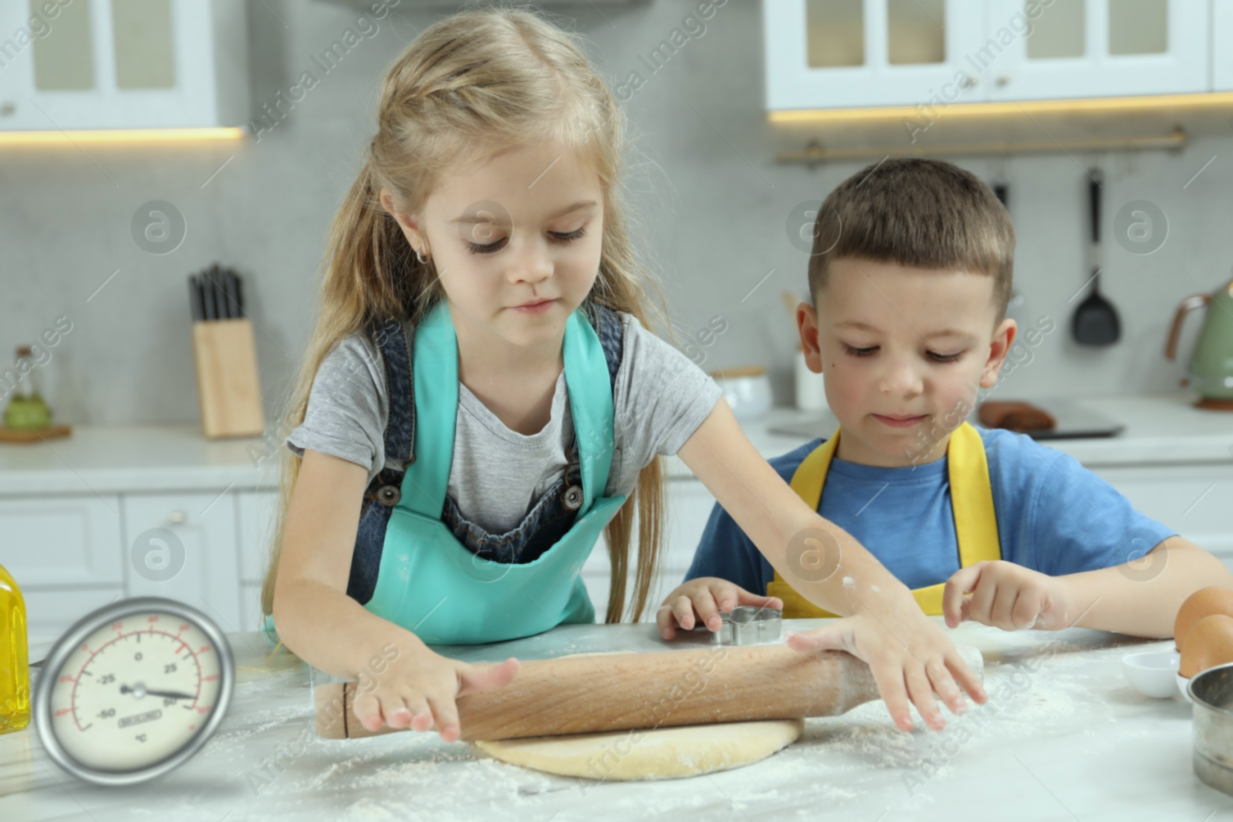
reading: **45** °C
